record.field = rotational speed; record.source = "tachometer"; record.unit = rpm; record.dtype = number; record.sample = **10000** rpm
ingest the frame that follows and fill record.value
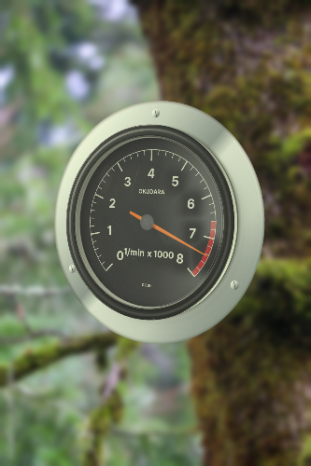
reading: **7400** rpm
